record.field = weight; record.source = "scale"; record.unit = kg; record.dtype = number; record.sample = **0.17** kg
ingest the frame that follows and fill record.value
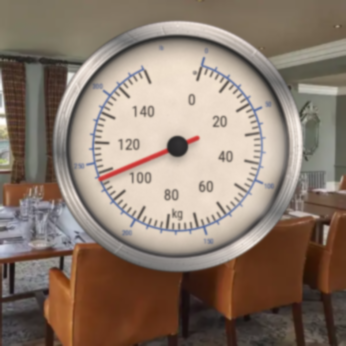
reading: **108** kg
